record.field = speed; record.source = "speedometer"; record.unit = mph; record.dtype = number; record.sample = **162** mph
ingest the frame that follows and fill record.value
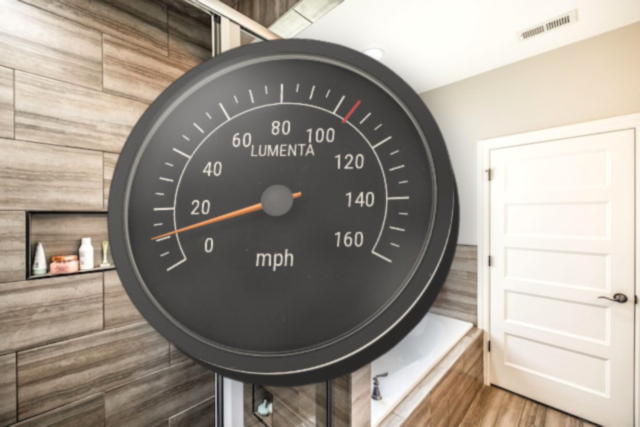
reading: **10** mph
